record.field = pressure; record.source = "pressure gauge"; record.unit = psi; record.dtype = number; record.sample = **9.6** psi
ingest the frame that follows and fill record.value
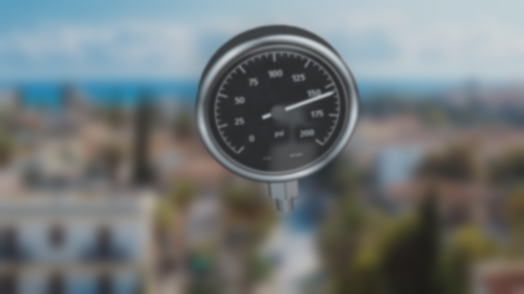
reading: **155** psi
